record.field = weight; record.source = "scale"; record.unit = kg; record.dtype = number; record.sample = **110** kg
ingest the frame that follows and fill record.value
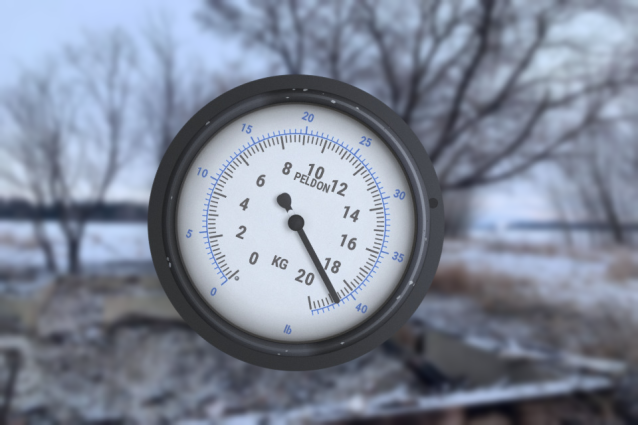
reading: **18.8** kg
